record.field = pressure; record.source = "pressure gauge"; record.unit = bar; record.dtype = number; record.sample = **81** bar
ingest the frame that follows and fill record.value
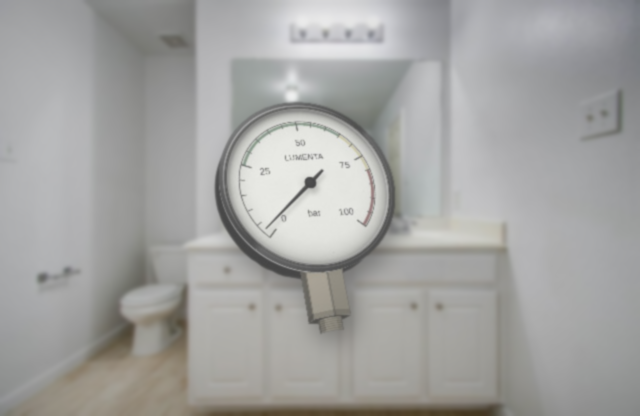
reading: **2.5** bar
